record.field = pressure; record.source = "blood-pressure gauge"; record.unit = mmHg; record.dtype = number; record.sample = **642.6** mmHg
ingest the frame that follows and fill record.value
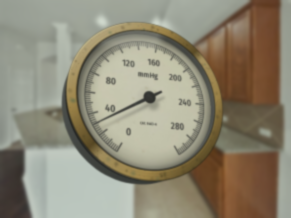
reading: **30** mmHg
